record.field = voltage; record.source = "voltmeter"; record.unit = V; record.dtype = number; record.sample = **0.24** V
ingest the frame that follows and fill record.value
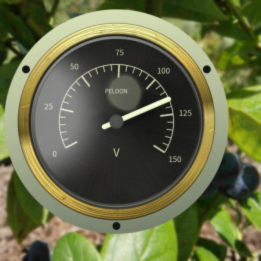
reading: **115** V
